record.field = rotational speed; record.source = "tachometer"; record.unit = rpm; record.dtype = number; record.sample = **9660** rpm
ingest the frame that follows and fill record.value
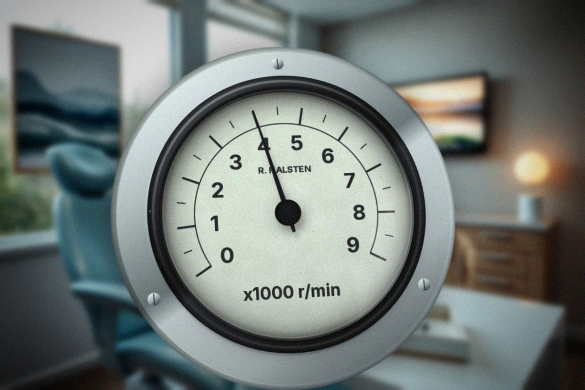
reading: **4000** rpm
